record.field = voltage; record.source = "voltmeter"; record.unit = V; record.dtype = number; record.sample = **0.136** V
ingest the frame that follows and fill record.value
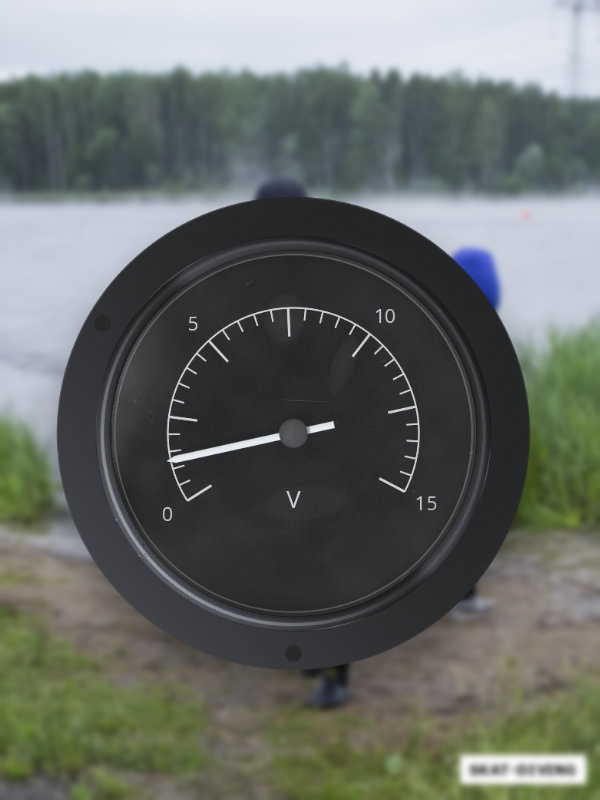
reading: **1.25** V
